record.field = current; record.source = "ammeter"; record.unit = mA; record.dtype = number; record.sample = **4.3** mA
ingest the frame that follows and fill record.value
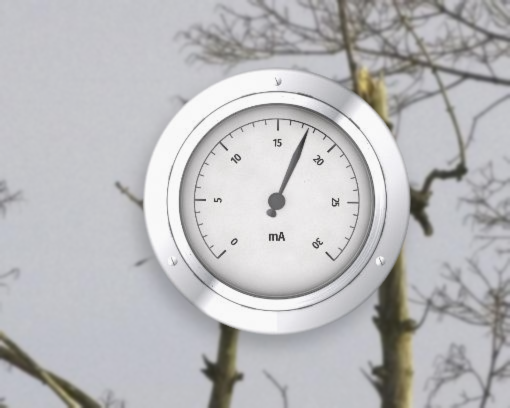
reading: **17.5** mA
